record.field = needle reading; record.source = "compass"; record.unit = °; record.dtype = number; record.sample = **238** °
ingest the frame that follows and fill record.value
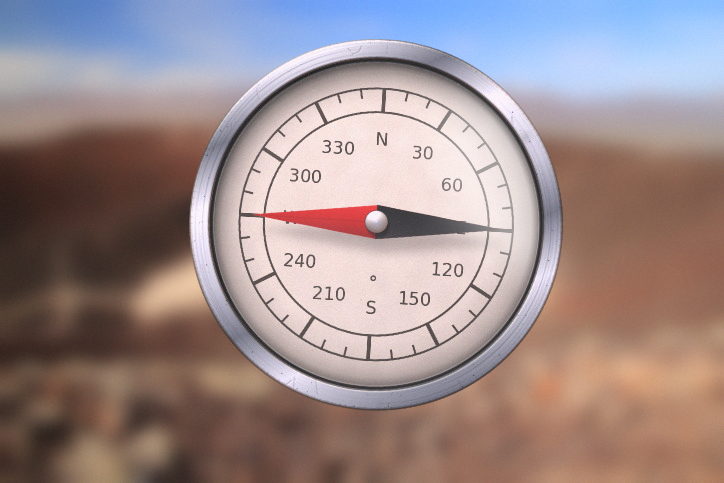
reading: **270** °
